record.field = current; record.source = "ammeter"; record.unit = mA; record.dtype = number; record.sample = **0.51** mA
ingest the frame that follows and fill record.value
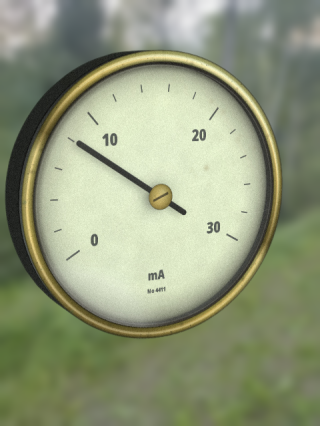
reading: **8** mA
